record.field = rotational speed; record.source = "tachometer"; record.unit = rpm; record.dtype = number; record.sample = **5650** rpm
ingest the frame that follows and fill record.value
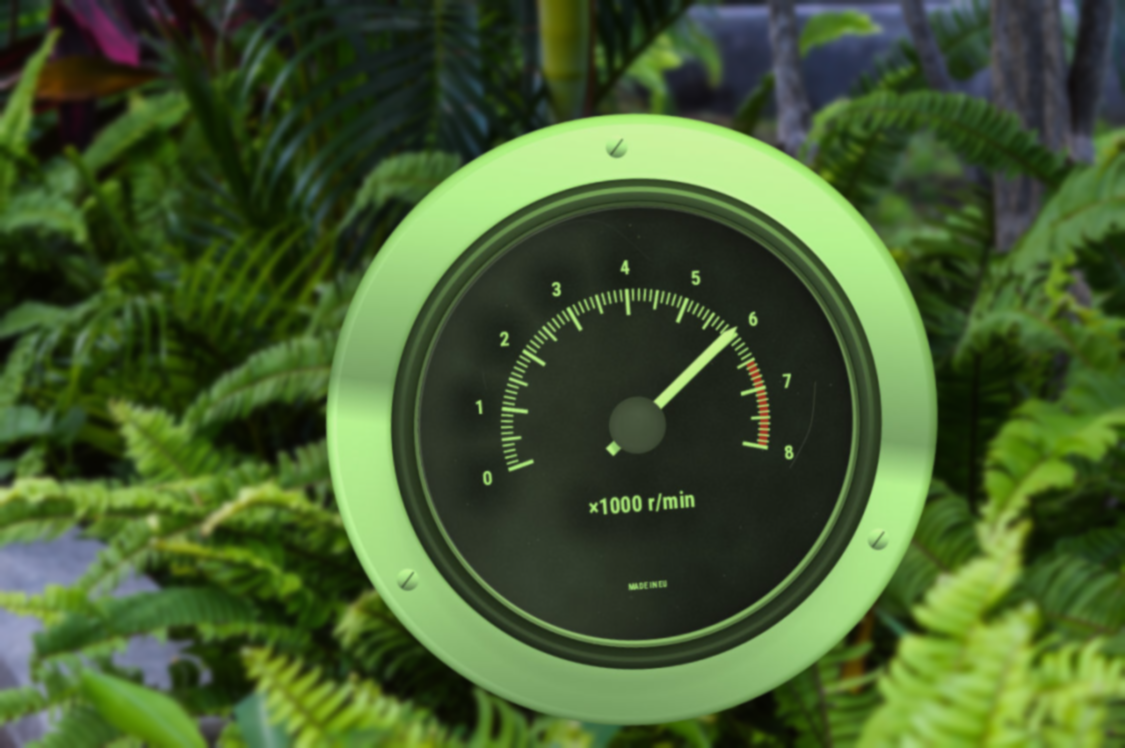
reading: **5900** rpm
